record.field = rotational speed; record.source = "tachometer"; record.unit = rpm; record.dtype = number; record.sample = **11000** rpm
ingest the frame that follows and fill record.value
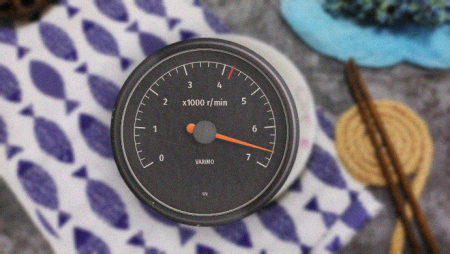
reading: **6600** rpm
